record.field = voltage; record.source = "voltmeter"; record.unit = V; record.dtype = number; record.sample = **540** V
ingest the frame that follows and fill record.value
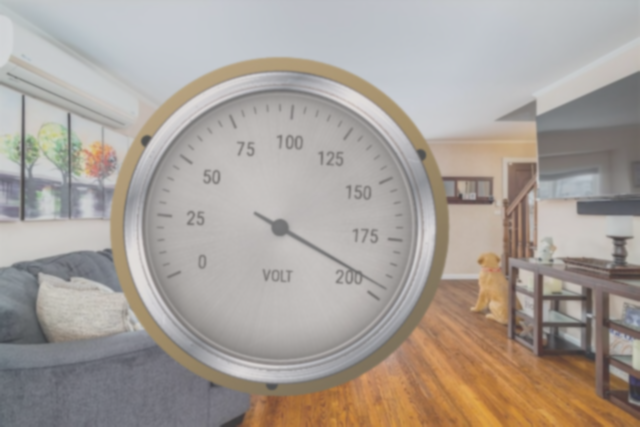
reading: **195** V
